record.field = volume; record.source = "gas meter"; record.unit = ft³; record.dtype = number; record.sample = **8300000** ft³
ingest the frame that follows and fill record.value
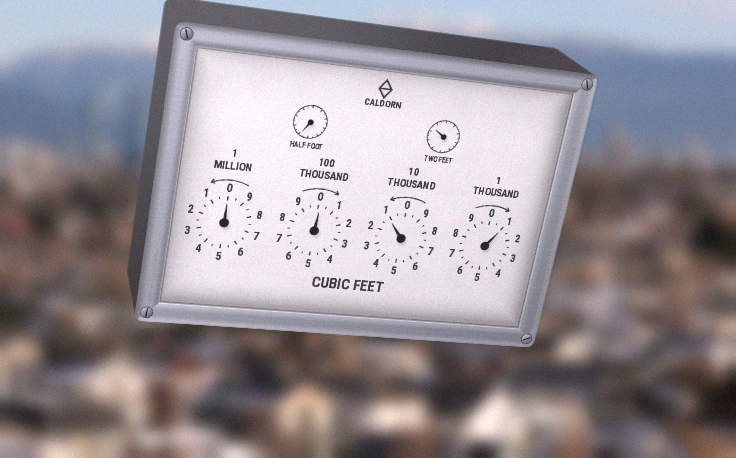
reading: **1100** ft³
